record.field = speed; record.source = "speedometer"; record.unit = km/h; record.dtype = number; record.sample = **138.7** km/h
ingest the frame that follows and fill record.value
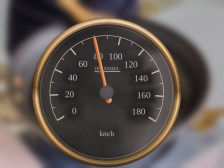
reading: **80** km/h
